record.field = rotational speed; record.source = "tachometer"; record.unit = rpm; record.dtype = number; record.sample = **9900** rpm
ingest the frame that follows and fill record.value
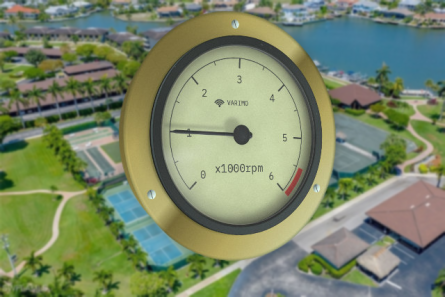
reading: **1000** rpm
